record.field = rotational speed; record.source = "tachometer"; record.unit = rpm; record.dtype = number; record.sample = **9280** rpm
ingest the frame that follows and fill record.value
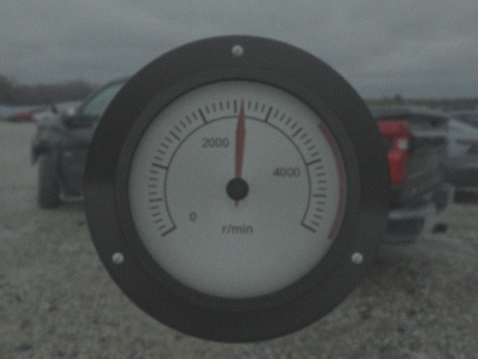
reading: **2600** rpm
